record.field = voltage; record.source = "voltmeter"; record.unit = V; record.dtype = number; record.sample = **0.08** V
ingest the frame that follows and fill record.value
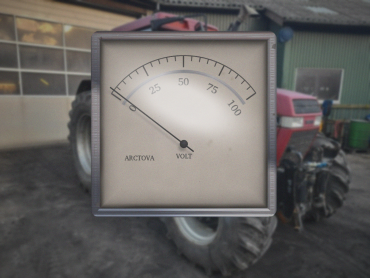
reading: **2.5** V
